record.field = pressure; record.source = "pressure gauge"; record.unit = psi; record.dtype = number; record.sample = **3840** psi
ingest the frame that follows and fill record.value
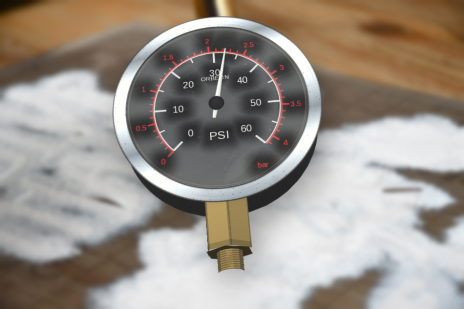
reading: **32.5** psi
